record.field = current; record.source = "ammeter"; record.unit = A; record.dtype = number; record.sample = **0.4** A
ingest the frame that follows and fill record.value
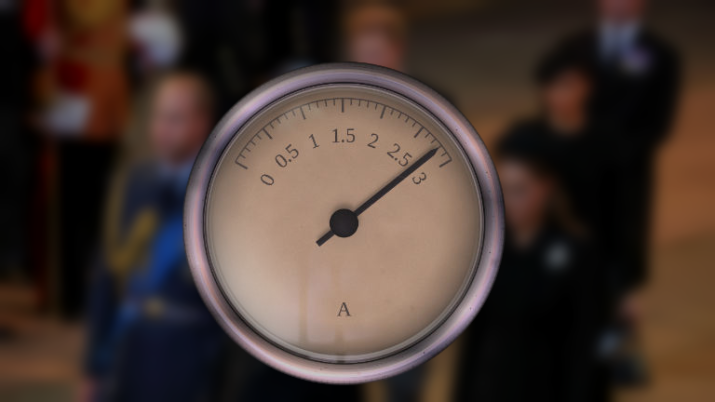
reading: **2.8** A
